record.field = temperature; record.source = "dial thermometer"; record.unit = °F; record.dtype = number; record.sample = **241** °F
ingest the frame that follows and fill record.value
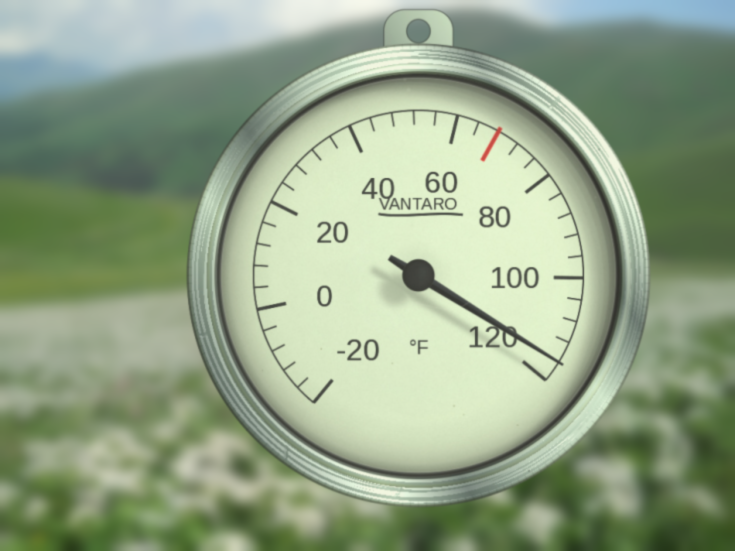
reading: **116** °F
